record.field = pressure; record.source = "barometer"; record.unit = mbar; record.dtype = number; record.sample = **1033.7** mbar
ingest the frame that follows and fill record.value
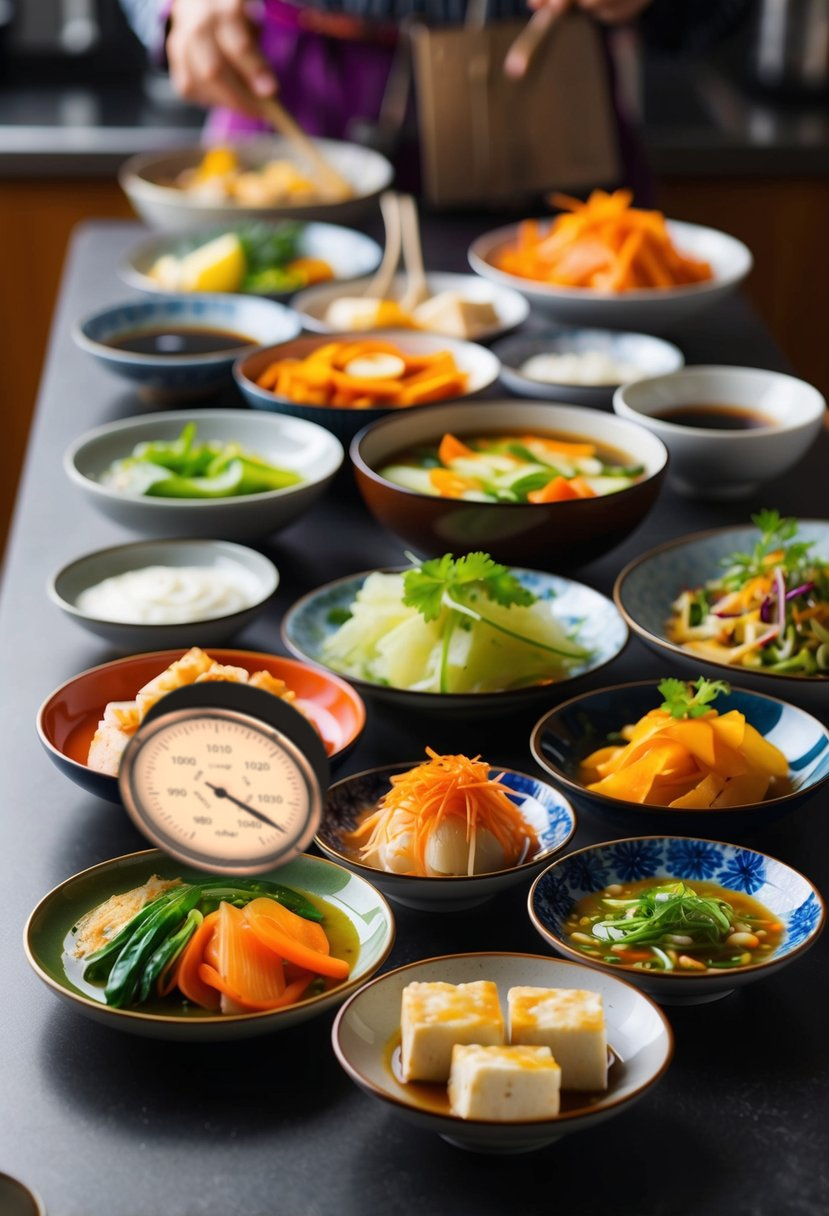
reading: **1035** mbar
